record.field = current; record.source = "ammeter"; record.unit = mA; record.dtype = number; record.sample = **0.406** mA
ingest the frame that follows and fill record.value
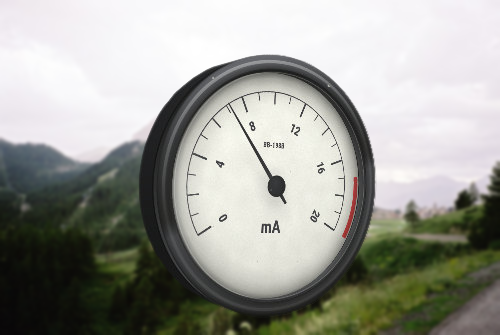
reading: **7** mA
